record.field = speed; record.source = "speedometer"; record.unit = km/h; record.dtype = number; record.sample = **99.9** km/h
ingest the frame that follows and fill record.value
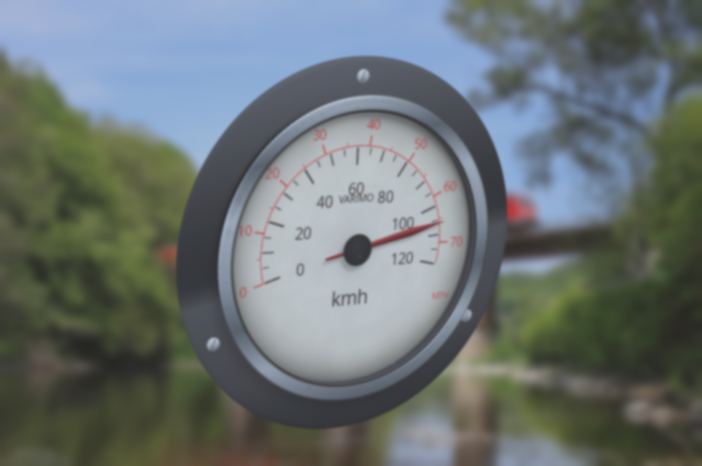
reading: **105** km/h
